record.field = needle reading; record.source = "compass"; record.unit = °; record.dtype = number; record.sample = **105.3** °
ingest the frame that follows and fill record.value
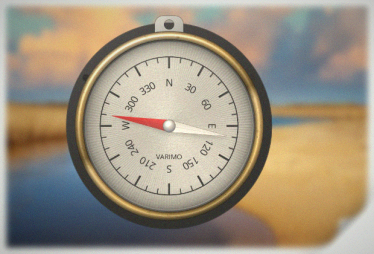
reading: **280** °
